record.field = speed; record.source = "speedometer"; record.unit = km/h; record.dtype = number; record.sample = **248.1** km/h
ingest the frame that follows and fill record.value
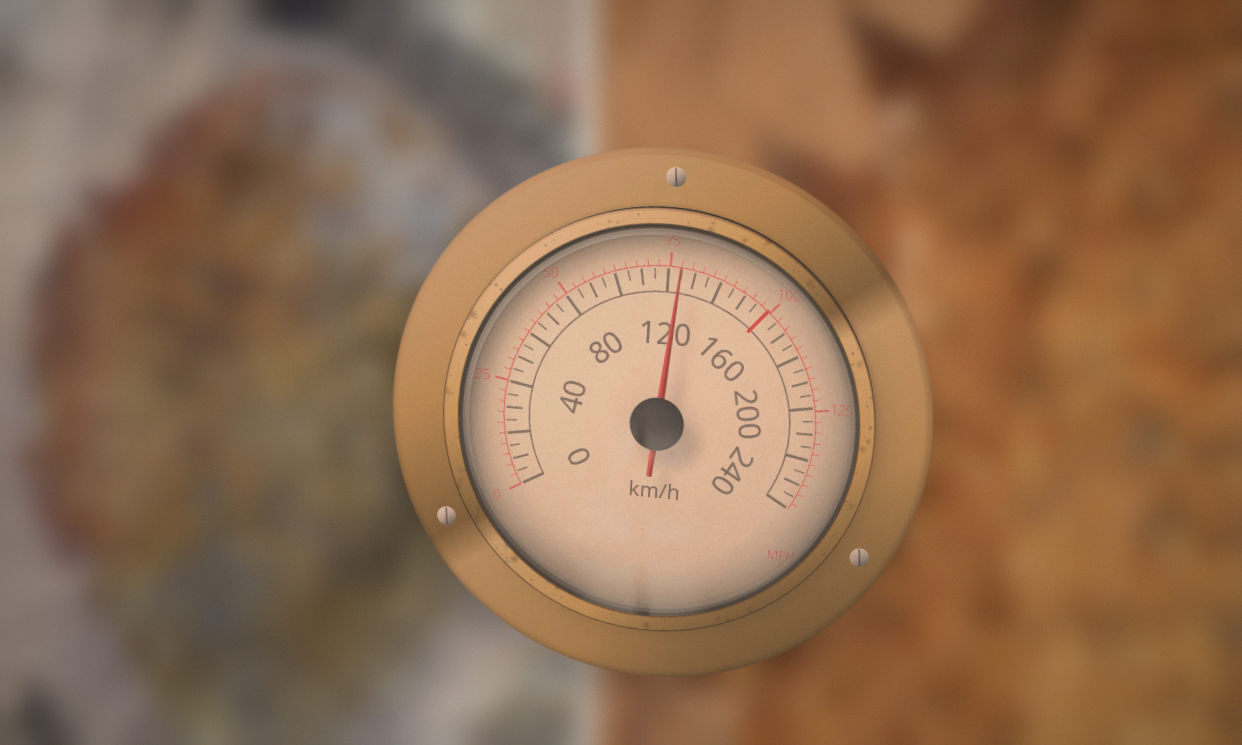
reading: **125** km/h
